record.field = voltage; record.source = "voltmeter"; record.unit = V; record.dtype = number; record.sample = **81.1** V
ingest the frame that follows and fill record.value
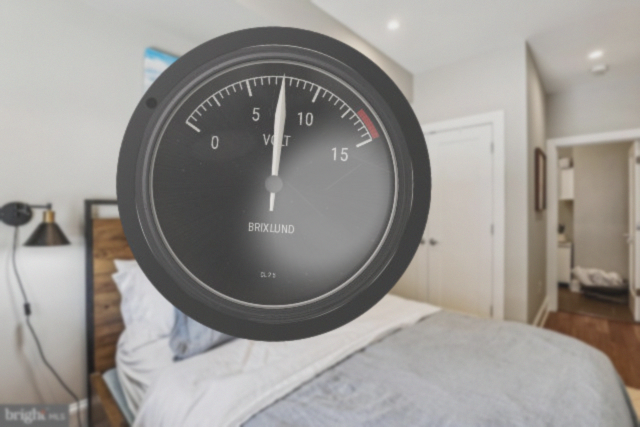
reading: **7.5** V
